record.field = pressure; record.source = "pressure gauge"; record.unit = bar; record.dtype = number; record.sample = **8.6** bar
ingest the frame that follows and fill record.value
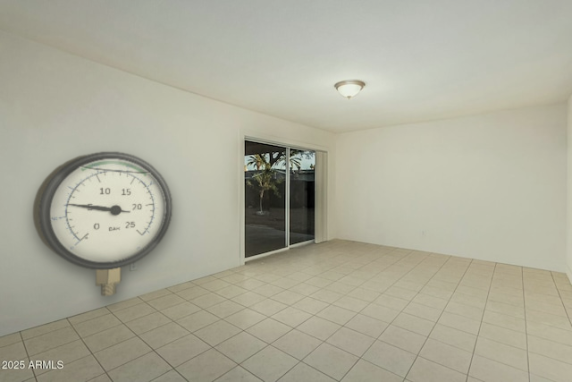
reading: **5** bar
